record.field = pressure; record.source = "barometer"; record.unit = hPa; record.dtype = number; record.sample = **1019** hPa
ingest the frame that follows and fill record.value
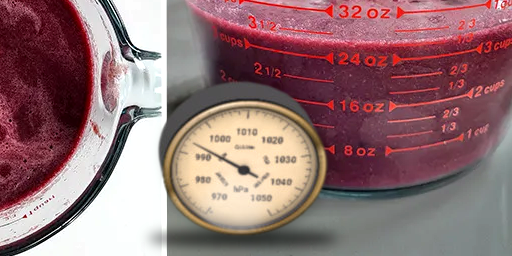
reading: **994** hPa
